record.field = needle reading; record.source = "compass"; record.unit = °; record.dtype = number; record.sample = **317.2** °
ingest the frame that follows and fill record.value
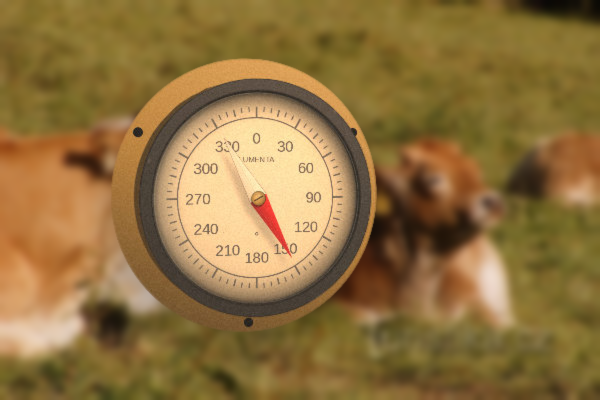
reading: **150** °
